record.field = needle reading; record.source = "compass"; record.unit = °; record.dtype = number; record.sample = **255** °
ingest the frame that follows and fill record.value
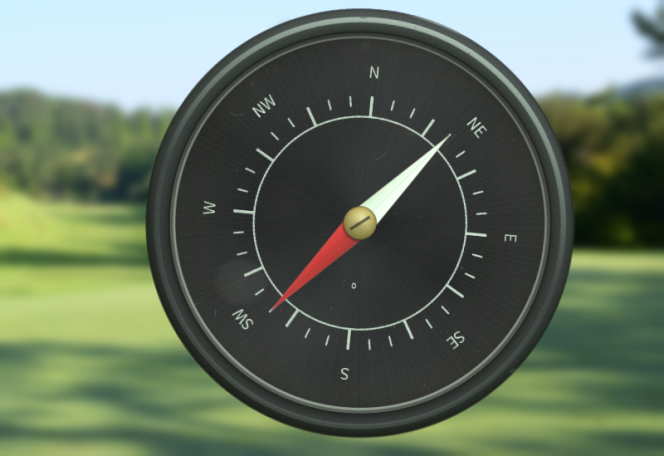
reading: **220** °
